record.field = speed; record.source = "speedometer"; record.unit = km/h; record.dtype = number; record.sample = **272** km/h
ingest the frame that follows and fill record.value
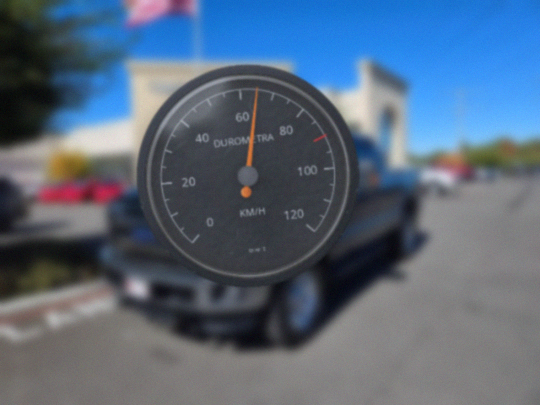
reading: **65** km/h
